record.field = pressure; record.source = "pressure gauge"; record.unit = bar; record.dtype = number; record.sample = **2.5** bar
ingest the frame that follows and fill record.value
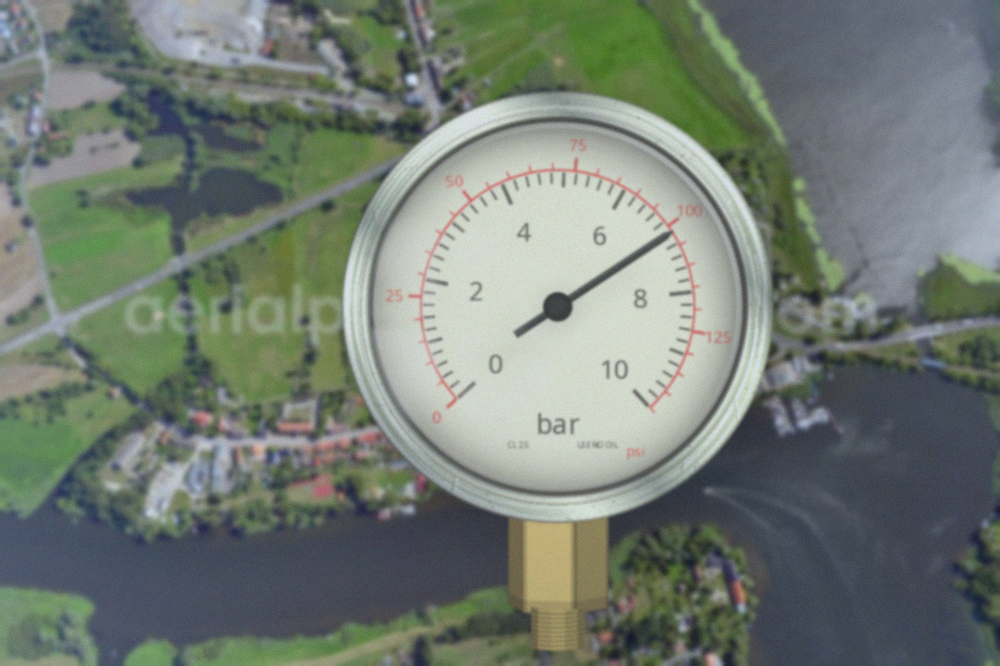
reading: **7** bar
